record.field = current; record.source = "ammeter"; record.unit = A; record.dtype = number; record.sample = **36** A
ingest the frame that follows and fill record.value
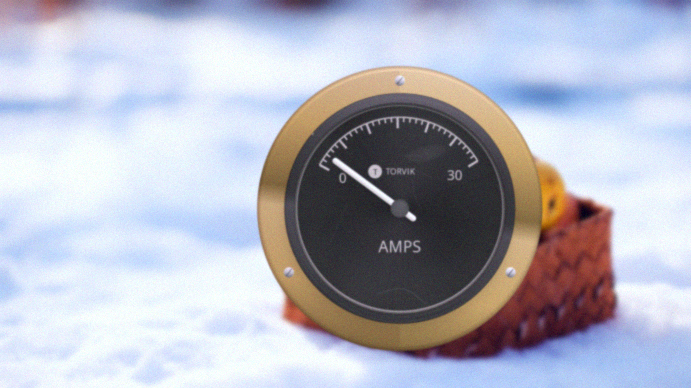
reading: **2** A
